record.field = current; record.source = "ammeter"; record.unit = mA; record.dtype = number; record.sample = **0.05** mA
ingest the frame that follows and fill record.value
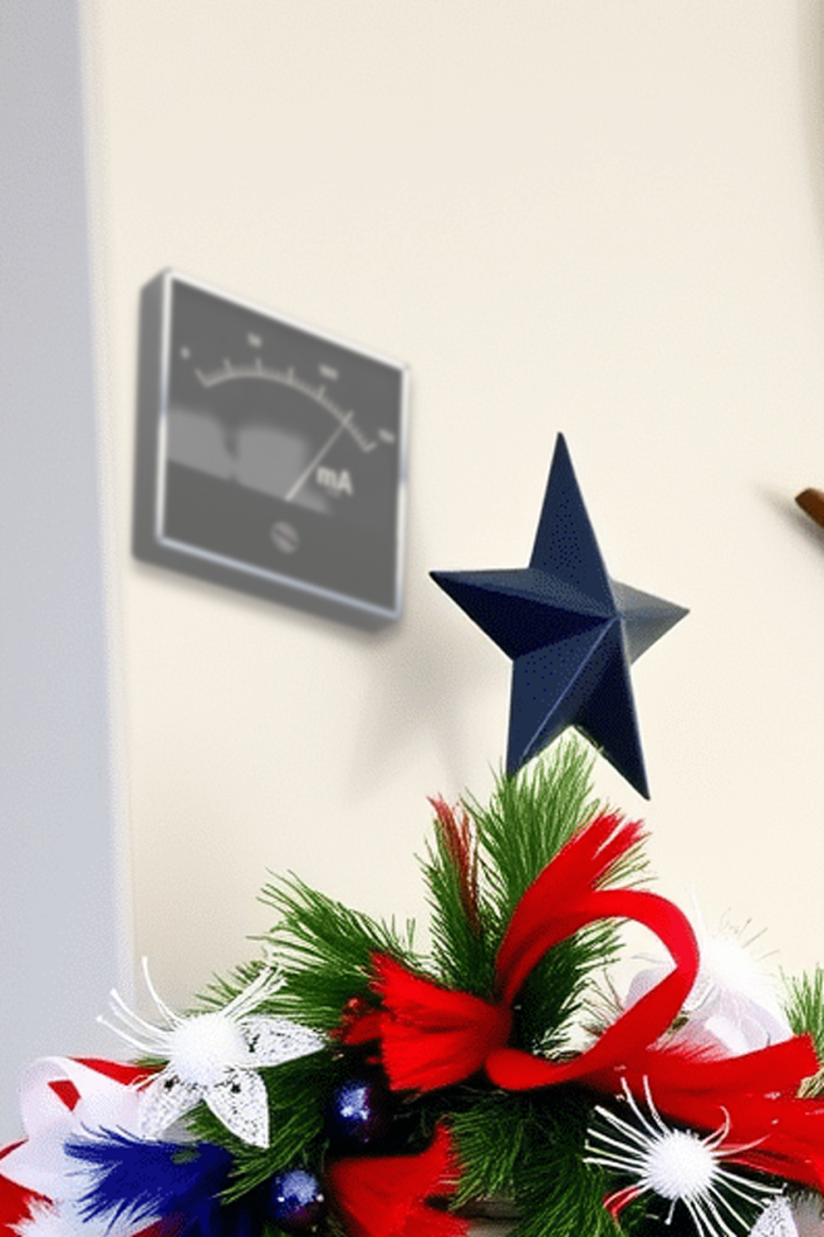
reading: **125** mA
